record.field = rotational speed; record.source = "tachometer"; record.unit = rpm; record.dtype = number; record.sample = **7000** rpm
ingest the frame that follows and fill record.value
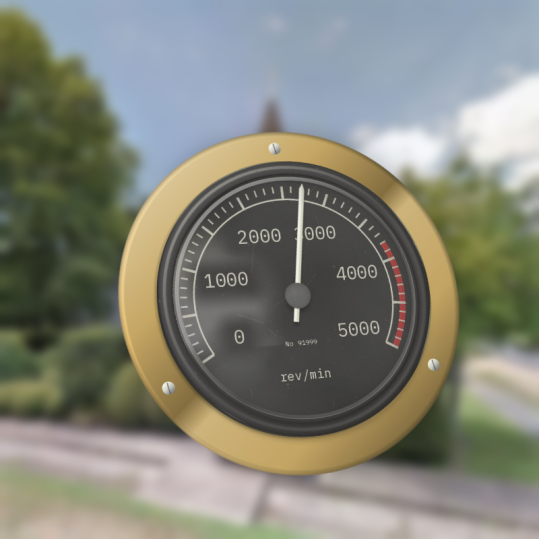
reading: **2700** rpm
